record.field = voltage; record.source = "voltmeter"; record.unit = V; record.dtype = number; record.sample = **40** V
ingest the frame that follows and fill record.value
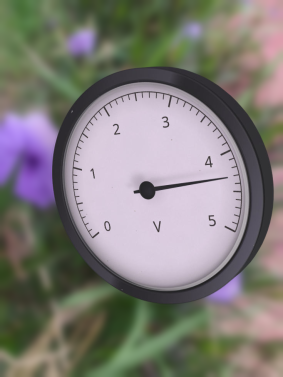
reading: **4.3** V
